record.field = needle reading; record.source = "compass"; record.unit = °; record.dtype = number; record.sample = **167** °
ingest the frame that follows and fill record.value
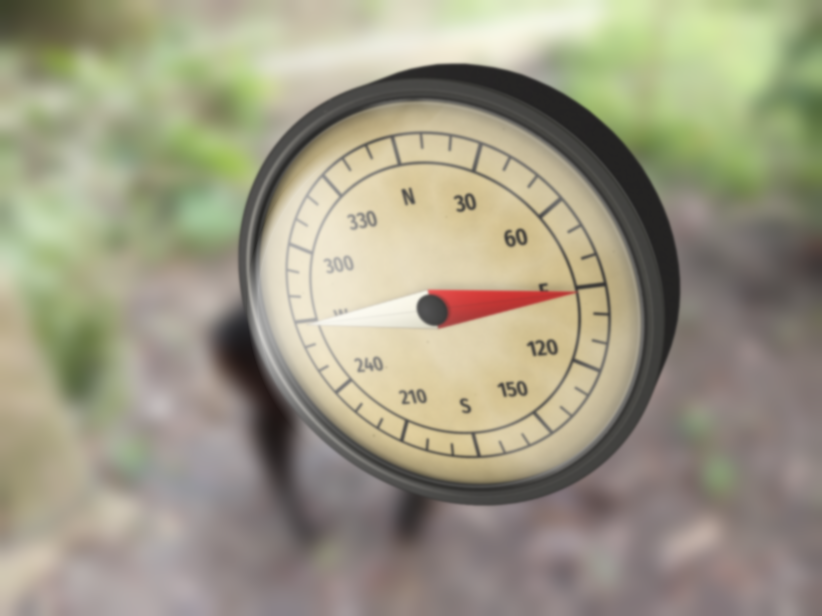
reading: **90** °
